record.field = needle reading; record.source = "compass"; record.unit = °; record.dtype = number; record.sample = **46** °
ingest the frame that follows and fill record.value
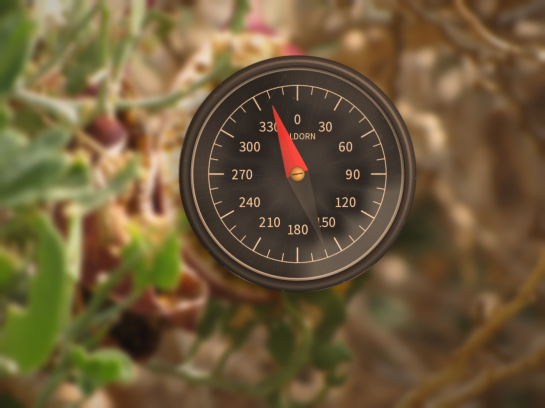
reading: **340** °
